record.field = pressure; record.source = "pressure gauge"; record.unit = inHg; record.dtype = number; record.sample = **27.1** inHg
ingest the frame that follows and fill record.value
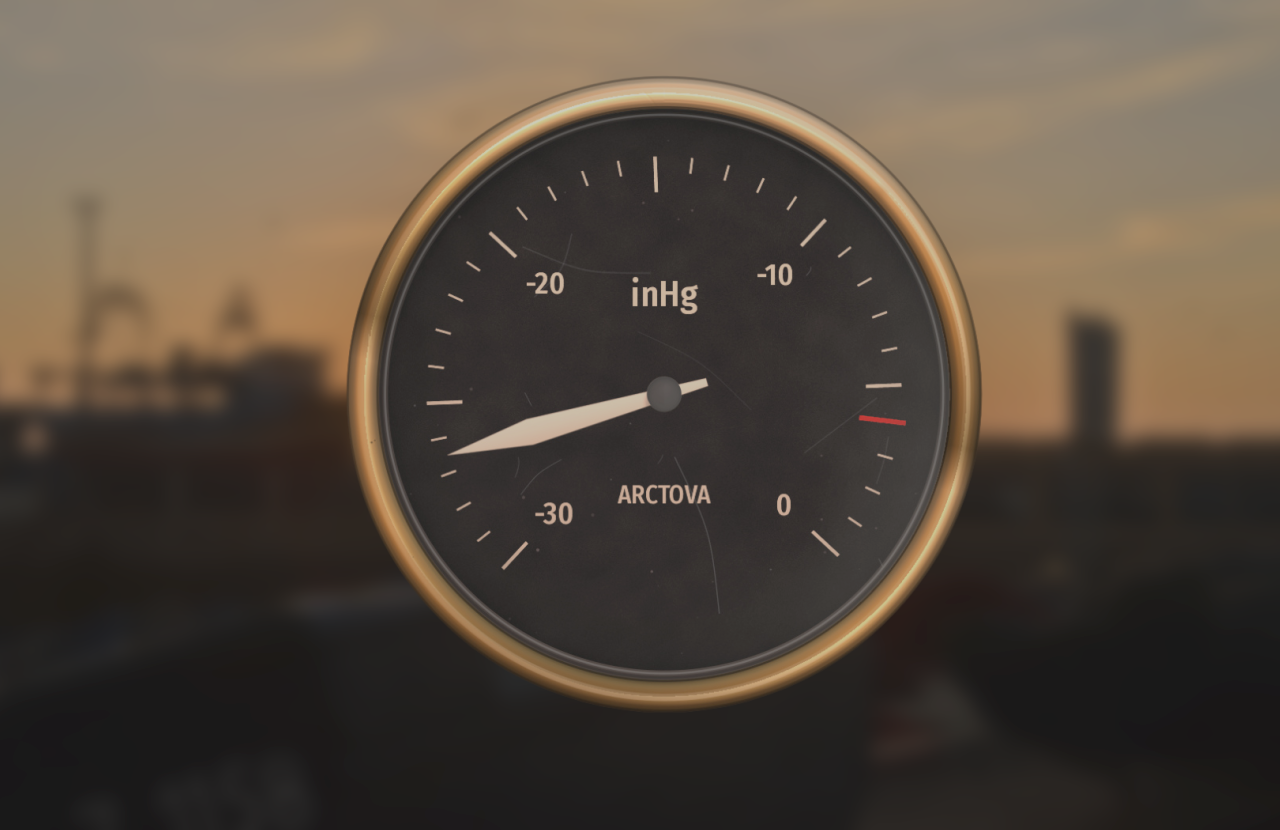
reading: **-26.5** inHg
